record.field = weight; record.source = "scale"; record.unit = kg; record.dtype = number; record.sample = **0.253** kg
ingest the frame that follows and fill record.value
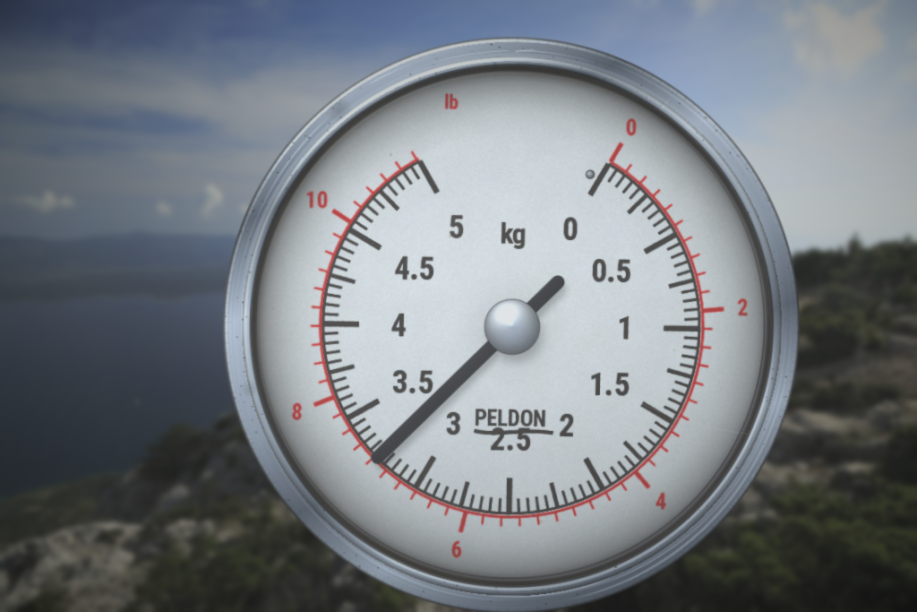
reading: **3.25** kg
